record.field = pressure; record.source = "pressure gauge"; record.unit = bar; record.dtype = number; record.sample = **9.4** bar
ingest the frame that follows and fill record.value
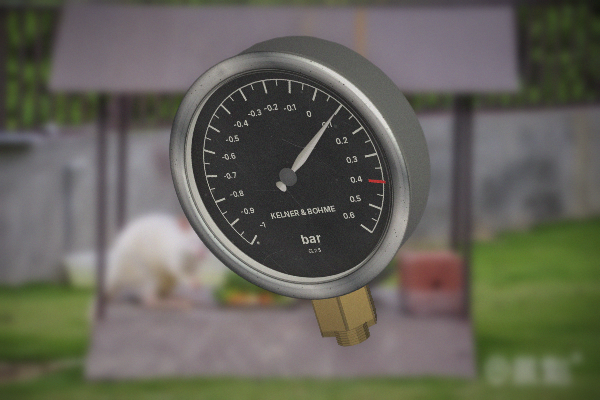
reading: **0.1** bar
